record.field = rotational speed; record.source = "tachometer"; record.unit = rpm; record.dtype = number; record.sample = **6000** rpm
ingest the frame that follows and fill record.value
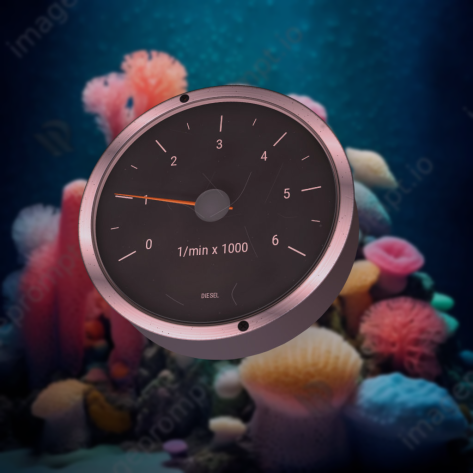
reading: **1000** rpm
